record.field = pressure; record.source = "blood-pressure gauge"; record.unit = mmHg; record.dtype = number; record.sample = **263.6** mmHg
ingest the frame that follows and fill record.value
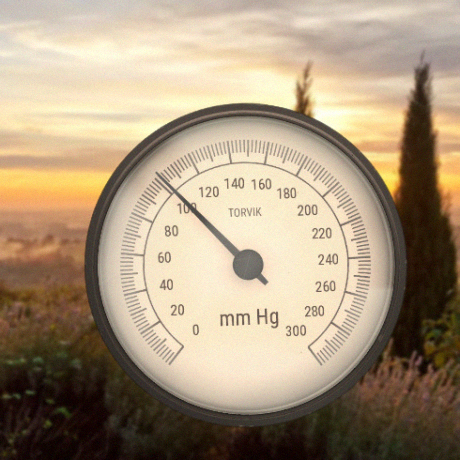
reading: **102** mmHg
